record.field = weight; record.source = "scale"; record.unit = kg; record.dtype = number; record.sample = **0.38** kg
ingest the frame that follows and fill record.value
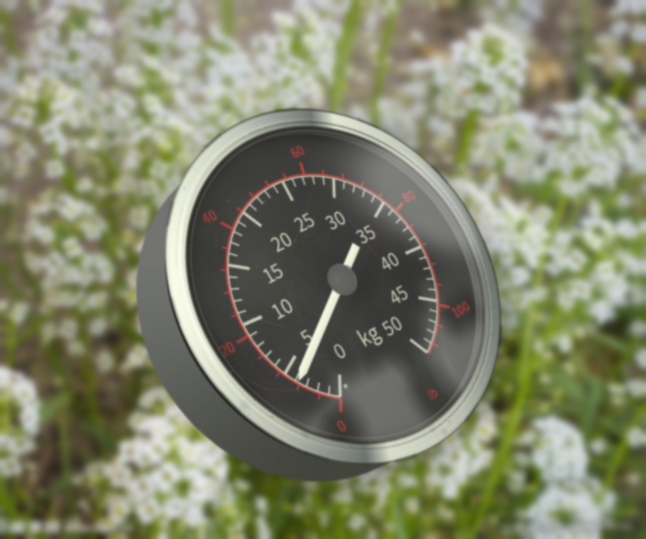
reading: **4** kg
